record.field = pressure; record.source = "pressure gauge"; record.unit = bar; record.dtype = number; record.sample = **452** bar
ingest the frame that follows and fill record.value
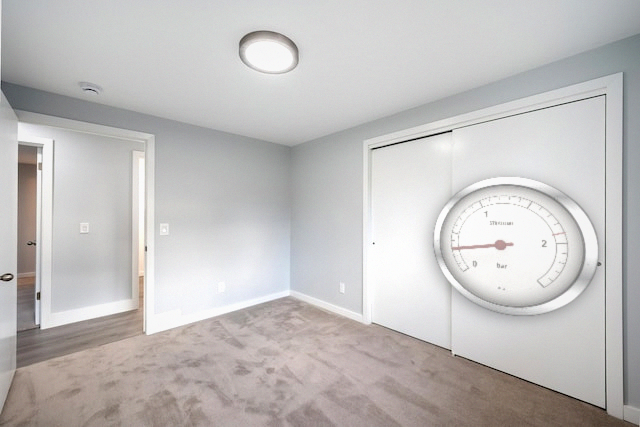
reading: **0.3** bar
